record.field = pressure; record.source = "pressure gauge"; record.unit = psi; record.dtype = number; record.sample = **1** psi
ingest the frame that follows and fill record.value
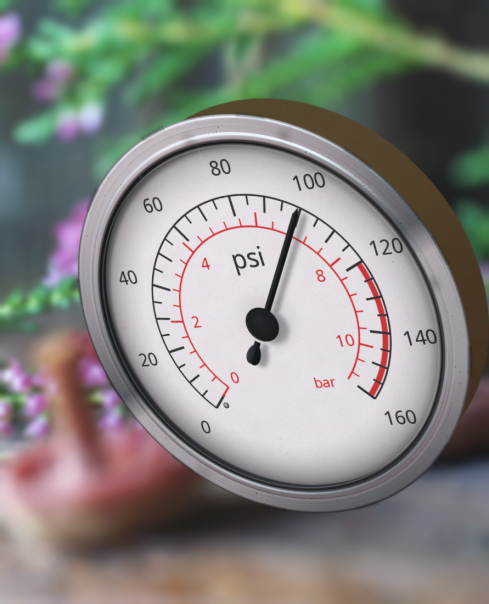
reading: **100** psi
